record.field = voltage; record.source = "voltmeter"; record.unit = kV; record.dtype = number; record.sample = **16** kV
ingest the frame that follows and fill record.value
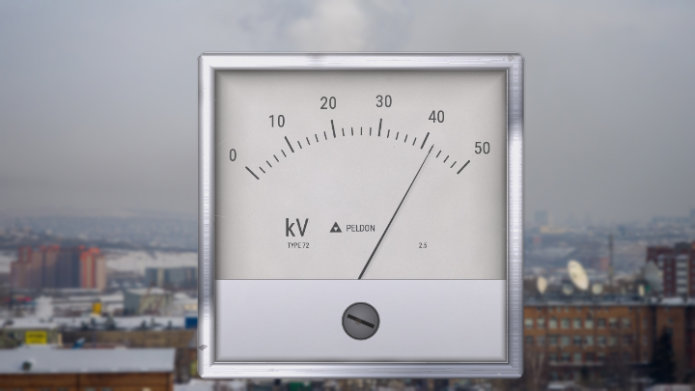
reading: **42** kV
